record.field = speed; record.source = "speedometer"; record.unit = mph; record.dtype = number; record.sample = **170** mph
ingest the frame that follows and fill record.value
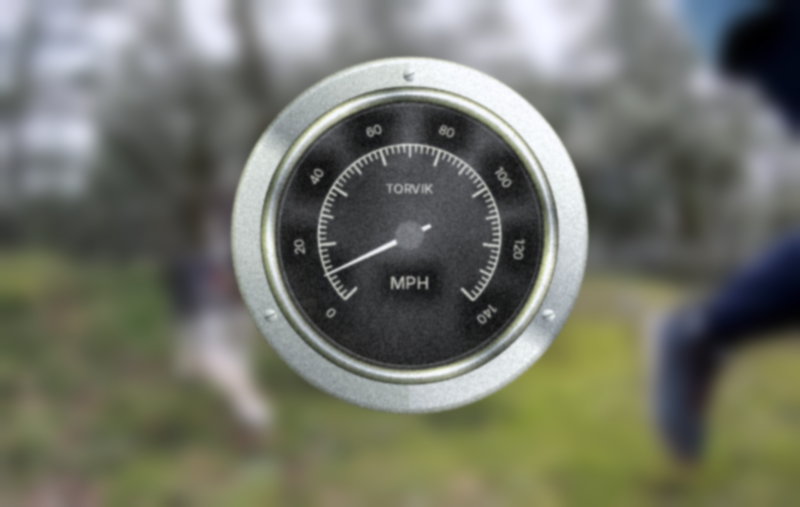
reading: **10** mph
